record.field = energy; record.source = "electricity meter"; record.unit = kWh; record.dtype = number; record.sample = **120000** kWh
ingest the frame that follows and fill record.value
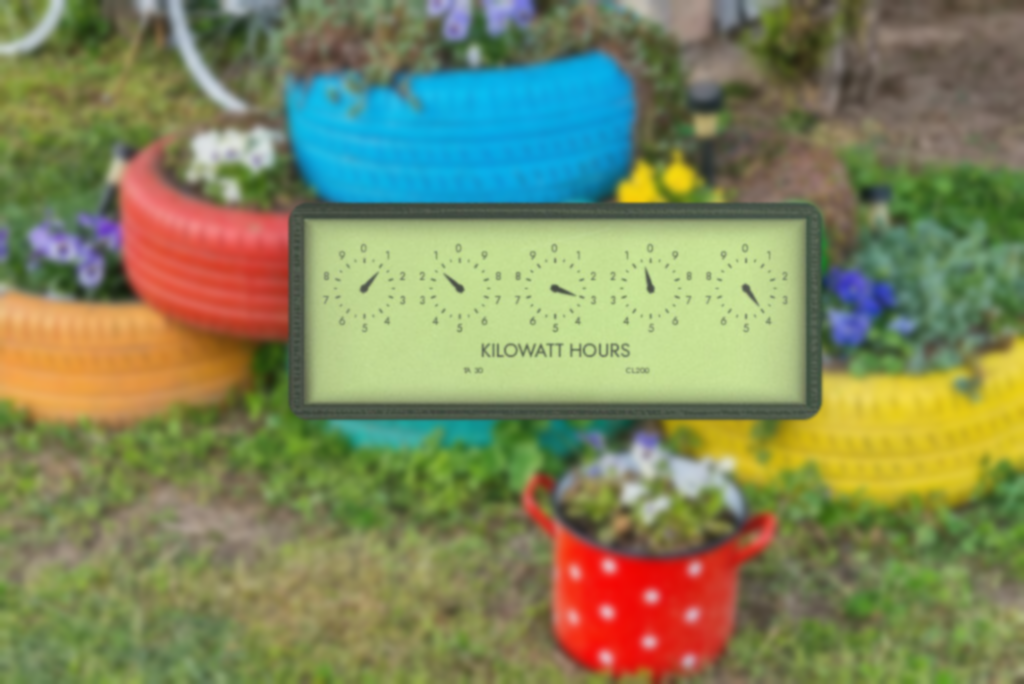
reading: **11304** kWh
